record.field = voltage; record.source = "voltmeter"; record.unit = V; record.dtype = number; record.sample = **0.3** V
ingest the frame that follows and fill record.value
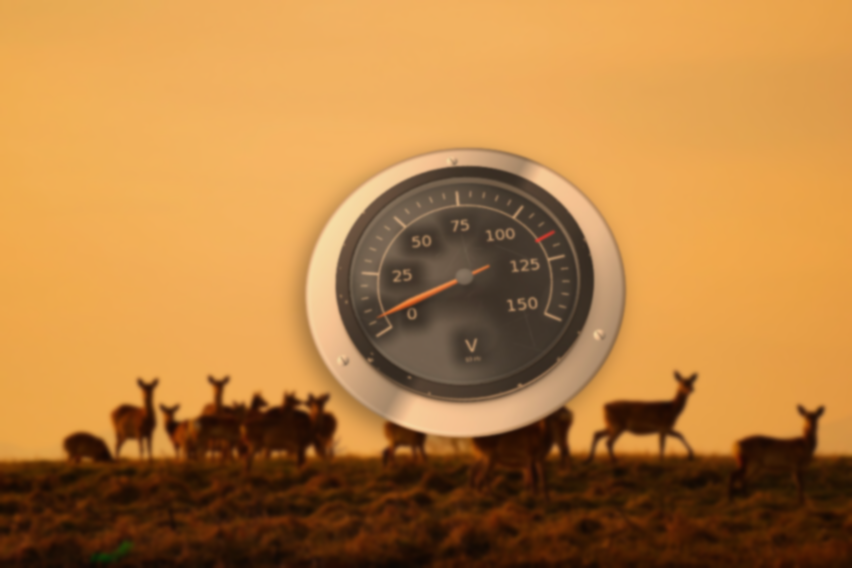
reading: **5** V
